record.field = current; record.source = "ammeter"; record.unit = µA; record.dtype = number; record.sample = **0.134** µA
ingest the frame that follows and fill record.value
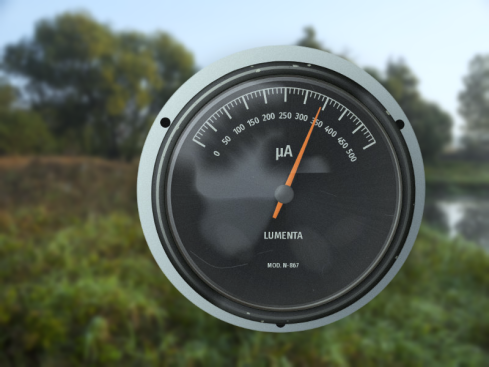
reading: **340** µA
